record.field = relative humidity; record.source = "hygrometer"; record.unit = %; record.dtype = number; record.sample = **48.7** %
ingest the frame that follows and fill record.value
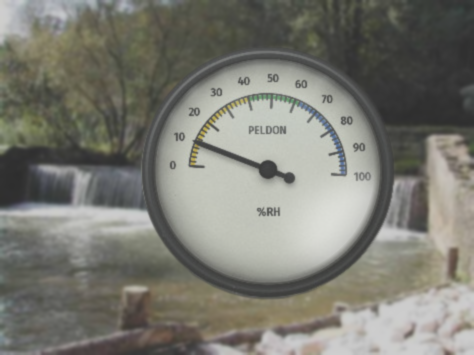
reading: **10** %
